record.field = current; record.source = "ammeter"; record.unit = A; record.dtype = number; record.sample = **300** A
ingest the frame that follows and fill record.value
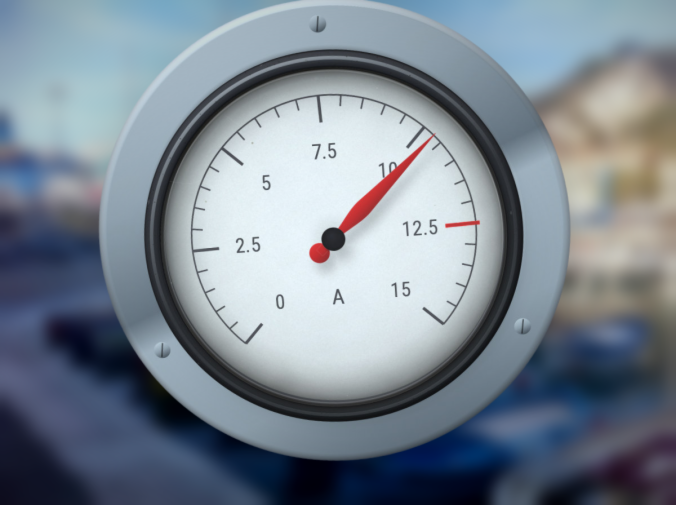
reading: **10.25** A
